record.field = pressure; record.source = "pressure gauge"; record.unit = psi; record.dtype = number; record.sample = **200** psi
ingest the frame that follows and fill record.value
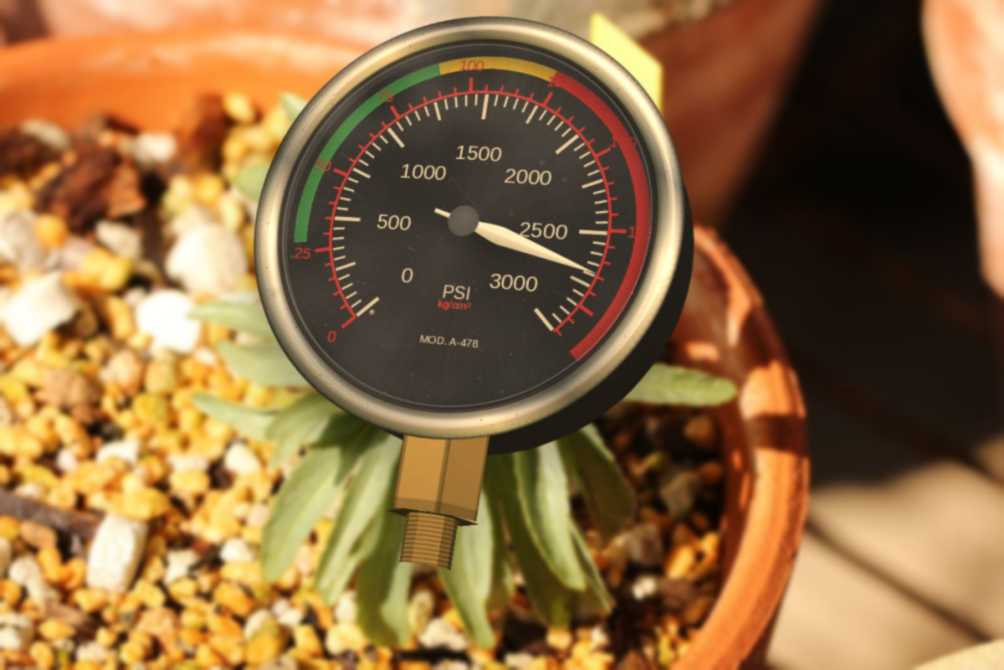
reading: **2700** psi
